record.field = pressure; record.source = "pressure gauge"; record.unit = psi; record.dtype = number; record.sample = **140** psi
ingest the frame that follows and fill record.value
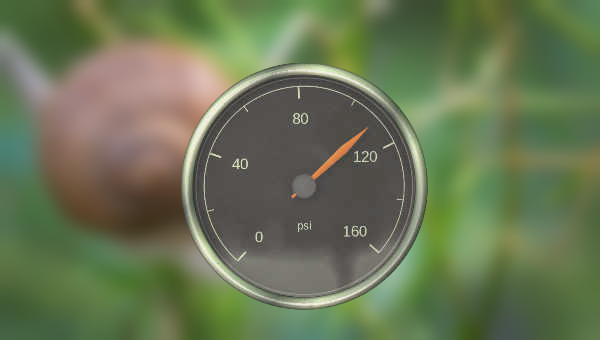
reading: **110** psi
